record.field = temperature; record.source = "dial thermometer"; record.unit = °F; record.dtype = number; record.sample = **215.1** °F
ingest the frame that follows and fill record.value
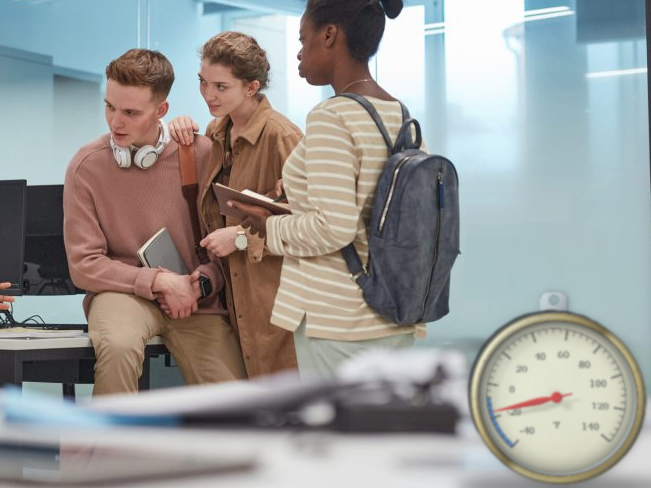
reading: **-16** °F
